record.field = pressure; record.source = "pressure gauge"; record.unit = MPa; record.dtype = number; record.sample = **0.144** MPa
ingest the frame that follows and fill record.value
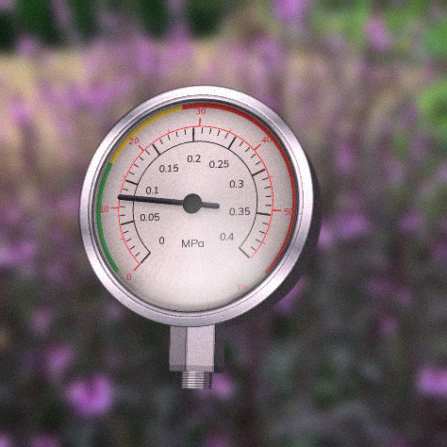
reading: **0.08** MPa
